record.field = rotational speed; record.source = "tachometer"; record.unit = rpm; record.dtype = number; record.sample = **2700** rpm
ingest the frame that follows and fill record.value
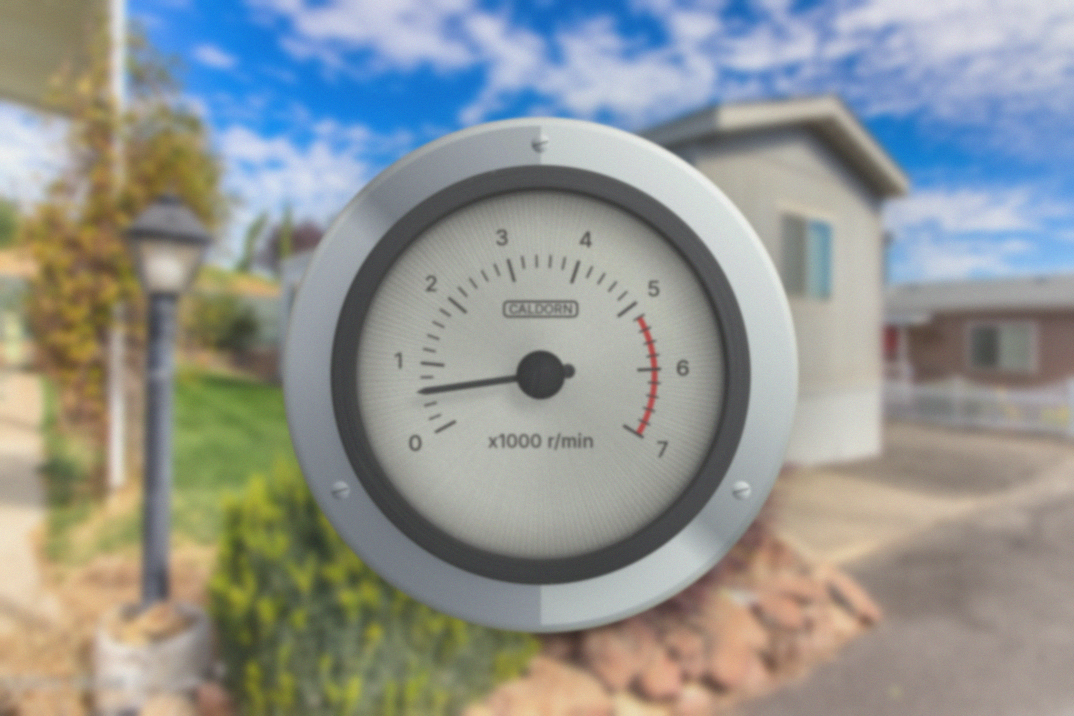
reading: **600** rpm
